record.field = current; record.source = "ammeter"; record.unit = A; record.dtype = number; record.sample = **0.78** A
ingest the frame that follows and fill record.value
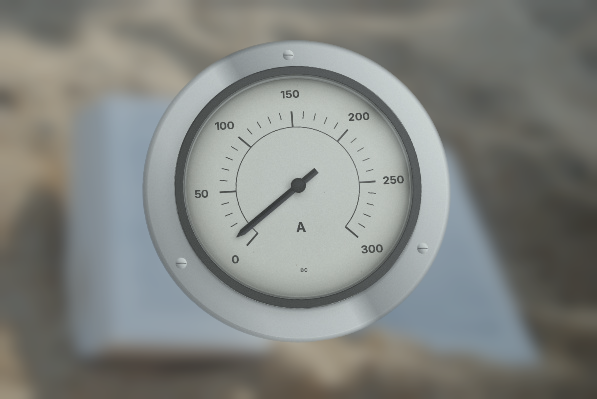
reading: **10** A
